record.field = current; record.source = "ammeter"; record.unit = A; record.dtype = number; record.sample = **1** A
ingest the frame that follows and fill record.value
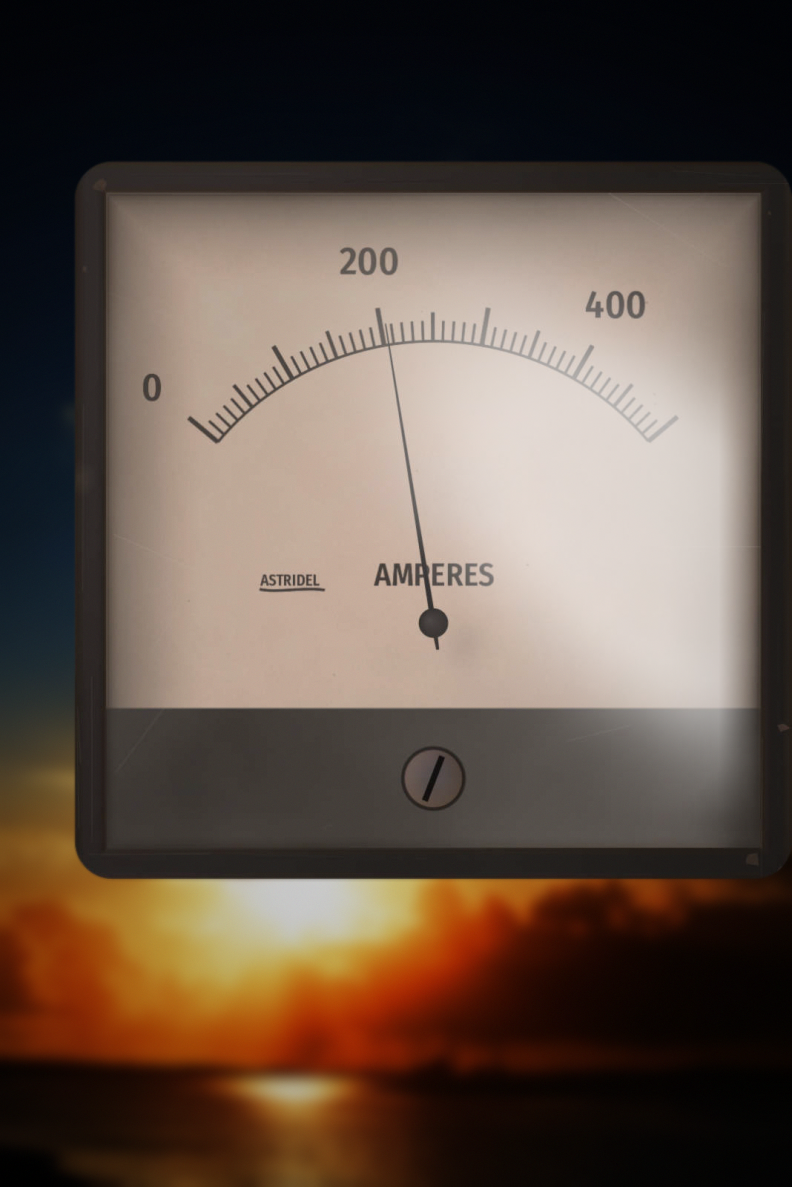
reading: **205** A
